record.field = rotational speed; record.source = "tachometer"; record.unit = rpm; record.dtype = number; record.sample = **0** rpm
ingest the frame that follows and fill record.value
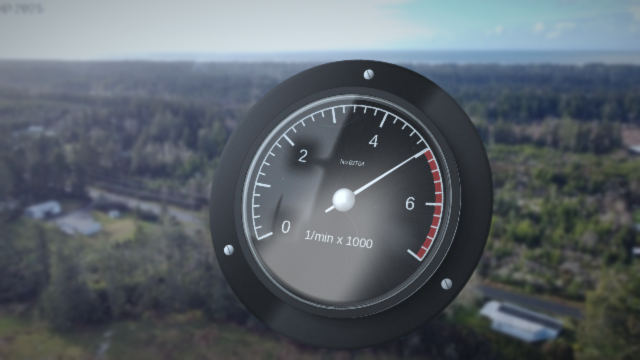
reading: **5000** rpm
